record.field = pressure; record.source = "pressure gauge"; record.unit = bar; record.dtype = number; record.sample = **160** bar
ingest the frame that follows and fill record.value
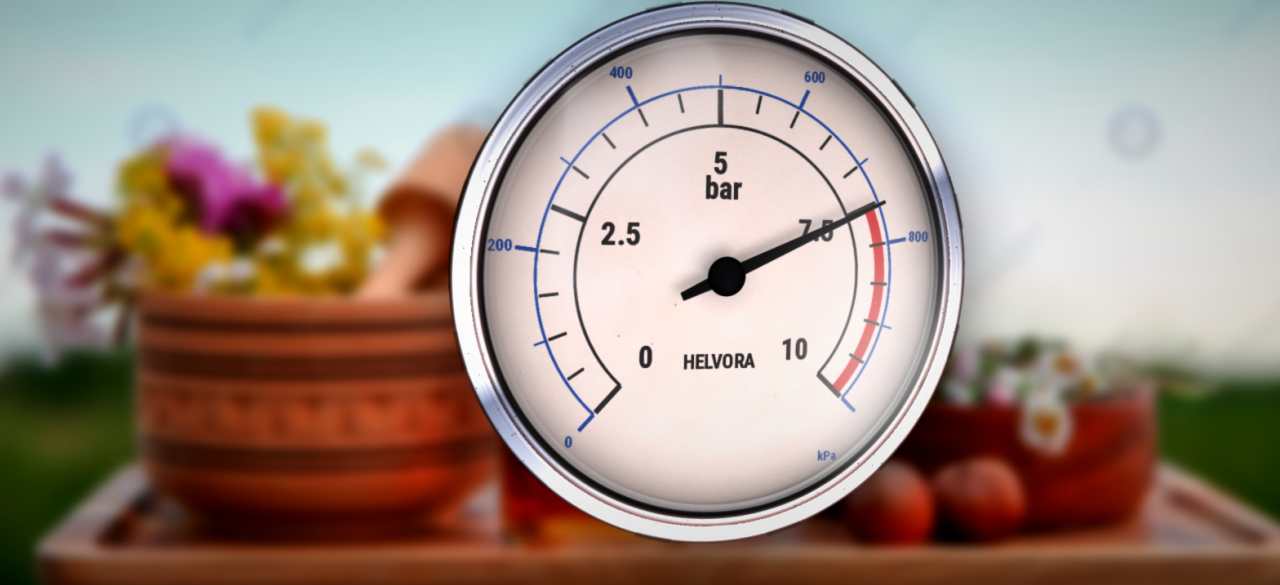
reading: **7.5** bar
